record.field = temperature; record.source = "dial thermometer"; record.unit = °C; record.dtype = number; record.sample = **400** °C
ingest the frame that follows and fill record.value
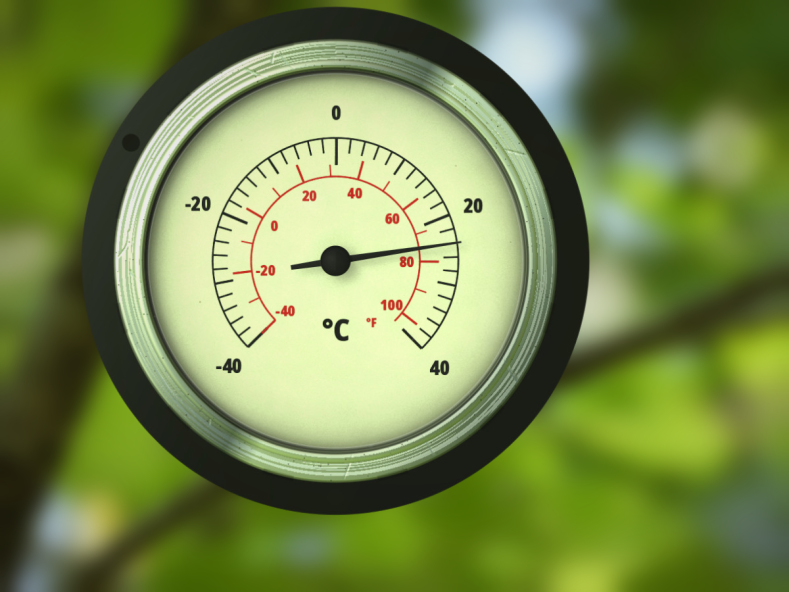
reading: **24** °C
